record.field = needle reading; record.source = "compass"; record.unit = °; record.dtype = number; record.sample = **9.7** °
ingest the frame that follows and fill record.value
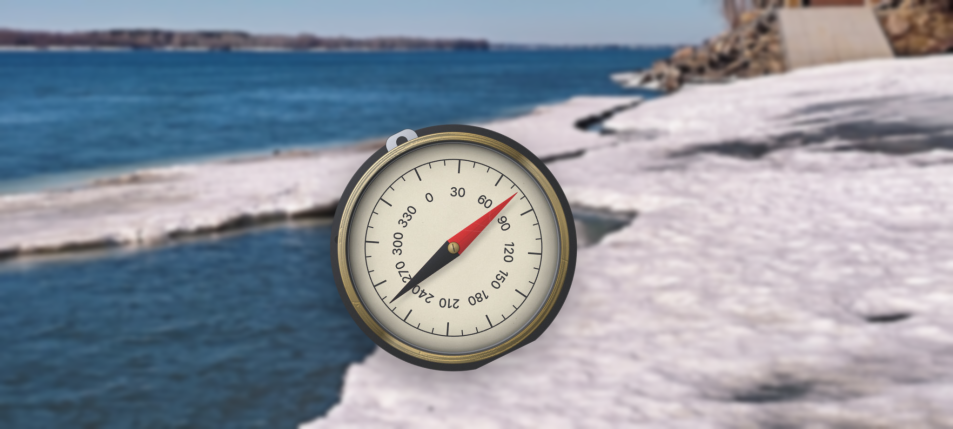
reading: **75** °
